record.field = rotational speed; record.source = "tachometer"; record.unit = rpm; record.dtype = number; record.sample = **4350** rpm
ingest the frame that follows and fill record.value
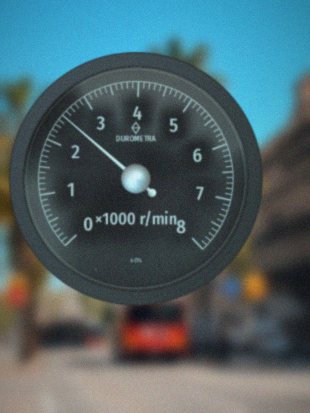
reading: **2500** rpm
